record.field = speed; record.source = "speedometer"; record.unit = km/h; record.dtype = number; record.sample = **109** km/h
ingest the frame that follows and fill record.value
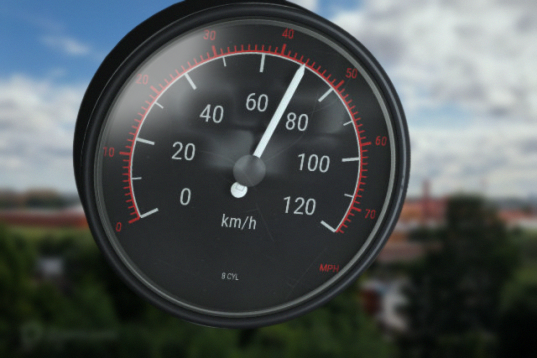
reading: **70** km/h
